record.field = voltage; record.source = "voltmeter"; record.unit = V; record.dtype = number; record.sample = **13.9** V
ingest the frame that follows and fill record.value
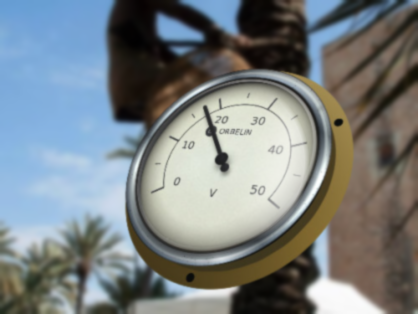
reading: **17.5** V
